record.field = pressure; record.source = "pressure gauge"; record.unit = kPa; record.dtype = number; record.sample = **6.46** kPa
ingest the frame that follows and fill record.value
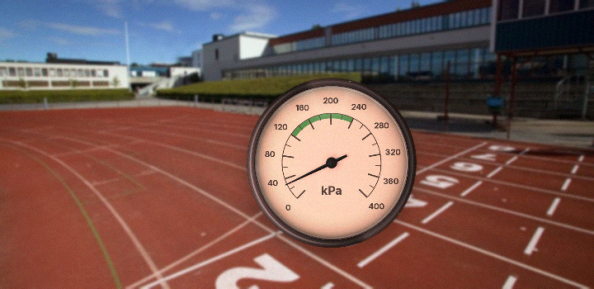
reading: **30** kPa
